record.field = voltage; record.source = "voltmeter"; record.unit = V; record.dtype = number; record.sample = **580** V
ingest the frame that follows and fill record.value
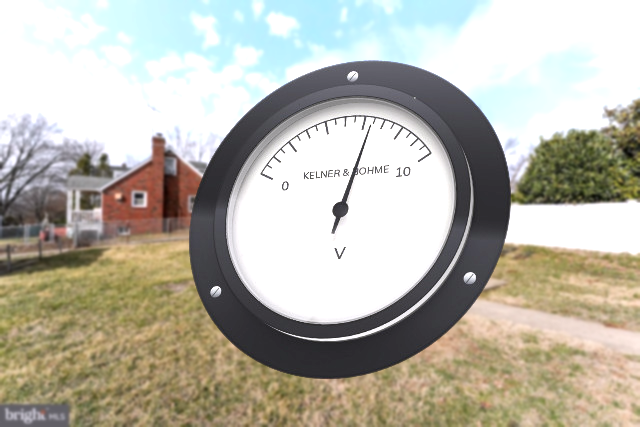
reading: **6.5** V
